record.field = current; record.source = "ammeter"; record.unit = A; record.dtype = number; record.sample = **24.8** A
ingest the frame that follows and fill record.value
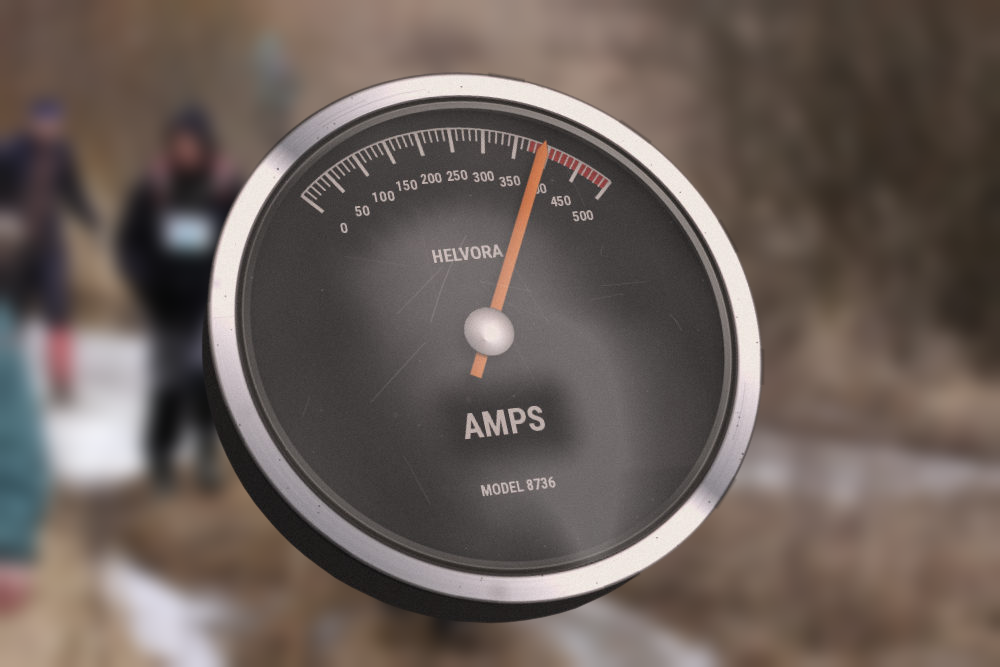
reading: **390** A
